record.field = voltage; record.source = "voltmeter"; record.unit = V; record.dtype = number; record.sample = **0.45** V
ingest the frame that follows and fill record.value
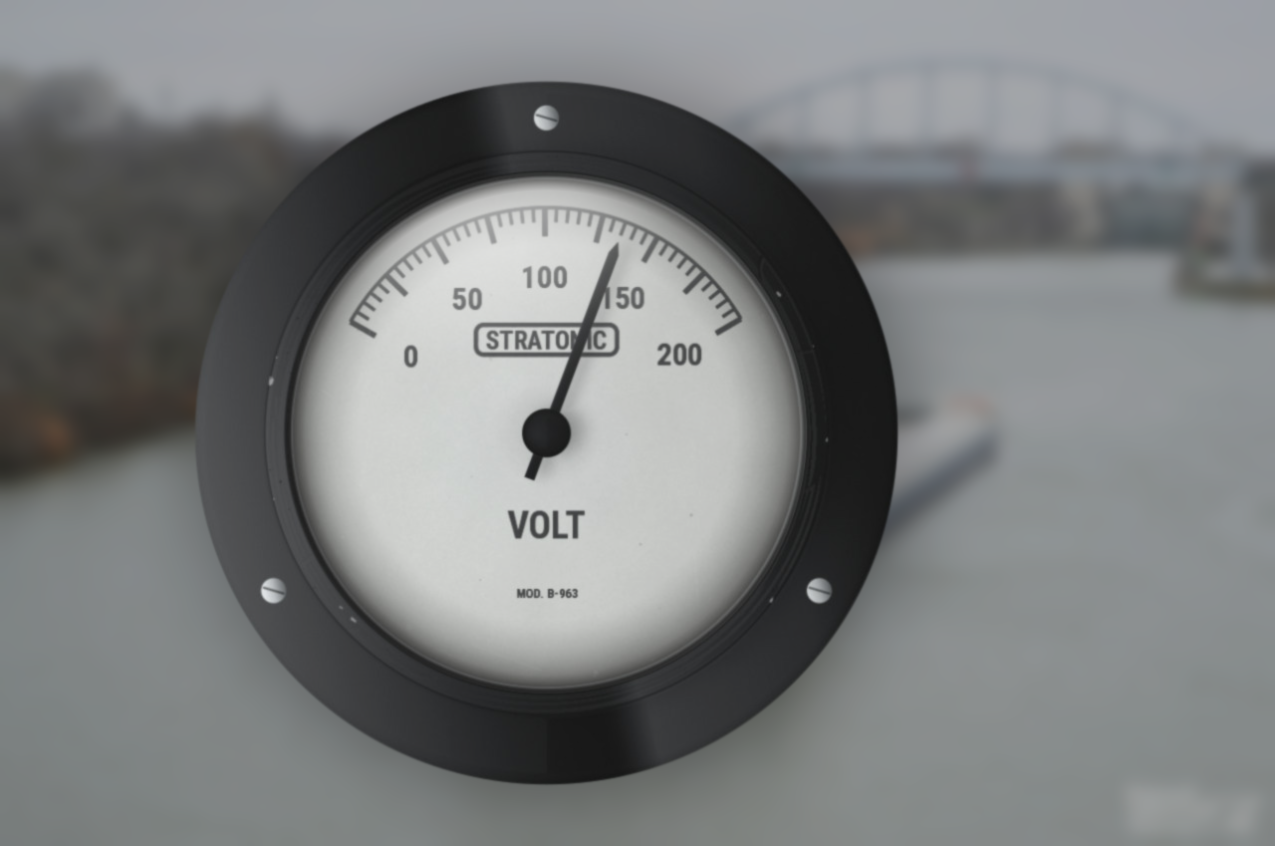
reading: **135** V
